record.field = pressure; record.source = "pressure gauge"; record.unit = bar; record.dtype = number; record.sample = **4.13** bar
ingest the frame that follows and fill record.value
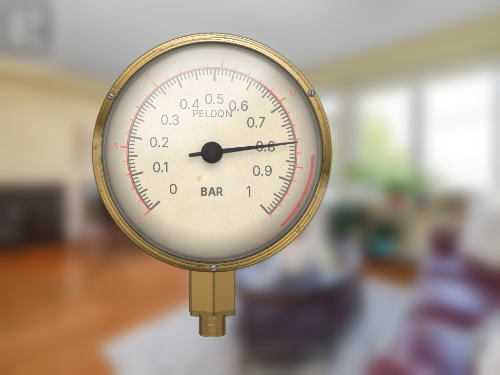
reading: **0.8** bar
